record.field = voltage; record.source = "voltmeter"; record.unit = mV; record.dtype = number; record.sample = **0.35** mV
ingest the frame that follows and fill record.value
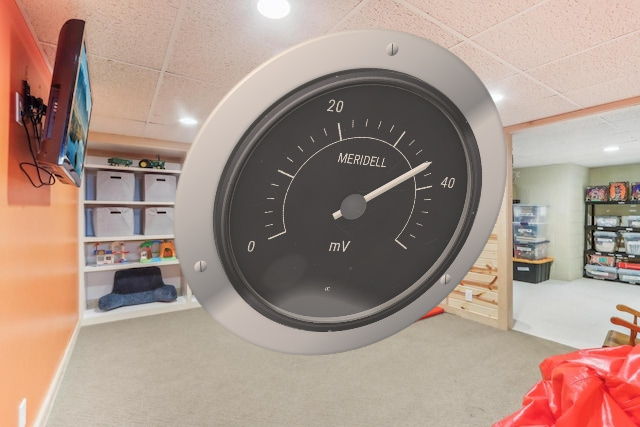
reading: **36** mV
